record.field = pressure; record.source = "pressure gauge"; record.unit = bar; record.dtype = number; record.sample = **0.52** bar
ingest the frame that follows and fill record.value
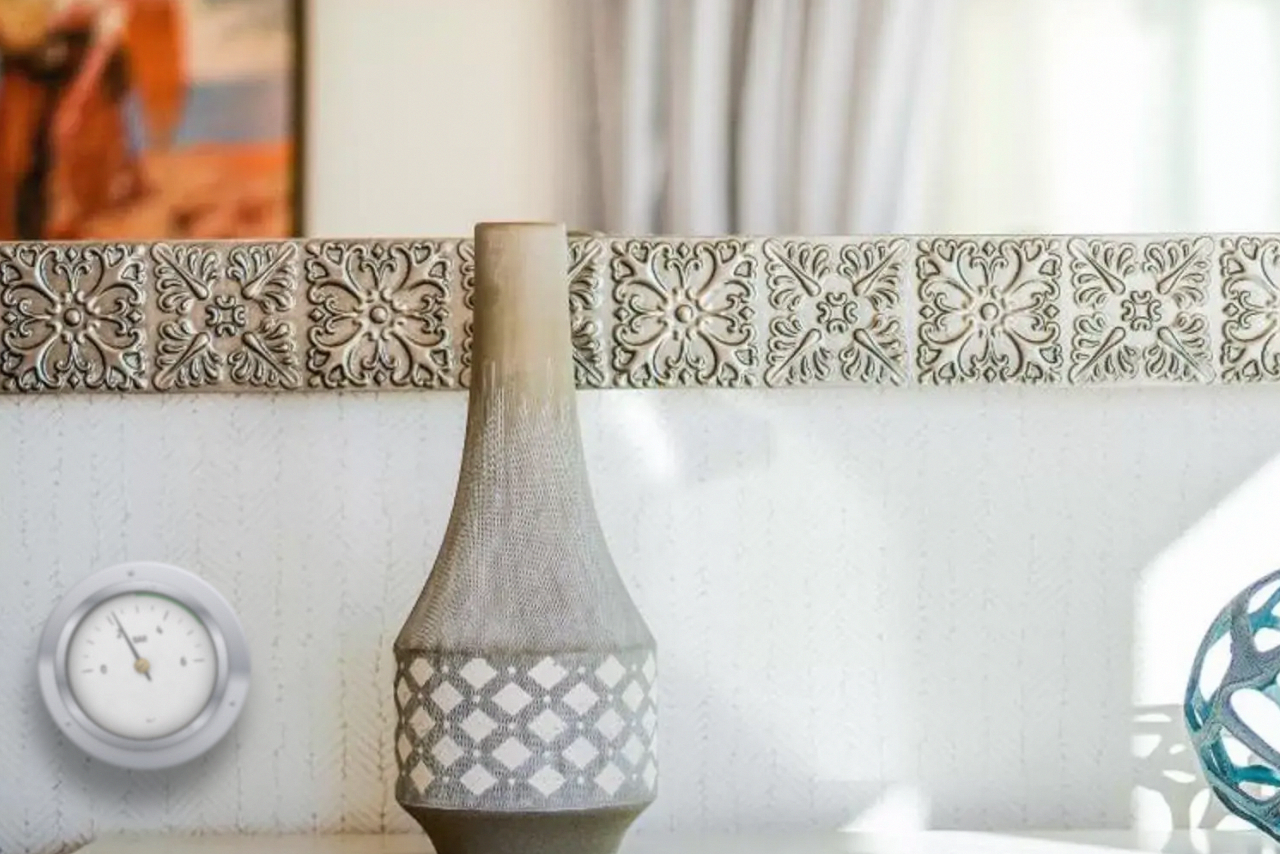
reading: **2.25** bar
